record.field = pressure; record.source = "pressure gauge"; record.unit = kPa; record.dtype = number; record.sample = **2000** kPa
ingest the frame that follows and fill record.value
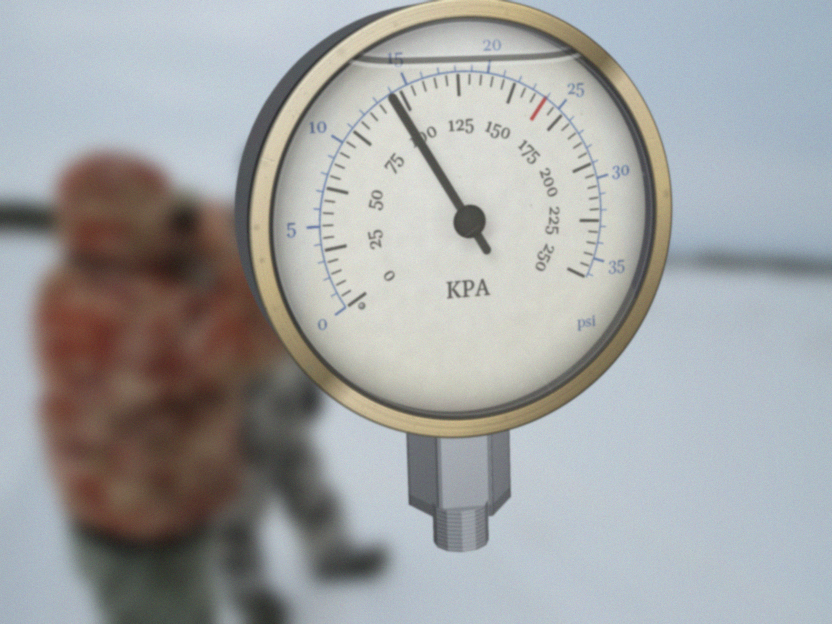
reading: **95** kPa
